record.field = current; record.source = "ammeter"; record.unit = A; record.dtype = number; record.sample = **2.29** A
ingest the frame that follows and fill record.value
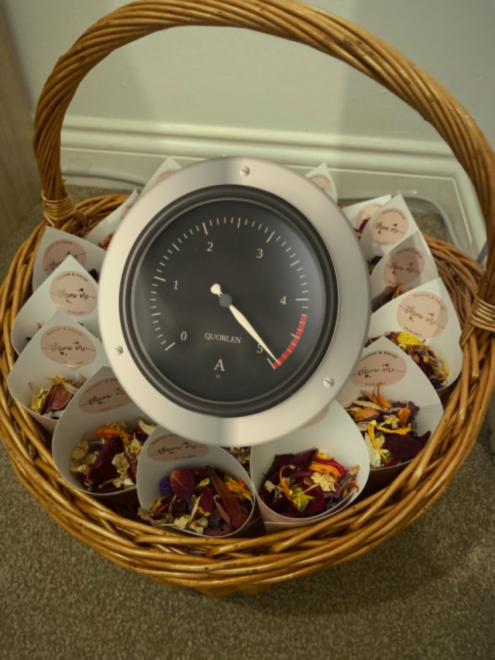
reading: **4.9** A
